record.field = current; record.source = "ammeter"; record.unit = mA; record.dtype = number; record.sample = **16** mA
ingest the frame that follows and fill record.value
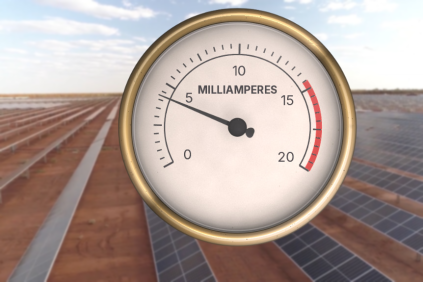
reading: **4.25** mA
